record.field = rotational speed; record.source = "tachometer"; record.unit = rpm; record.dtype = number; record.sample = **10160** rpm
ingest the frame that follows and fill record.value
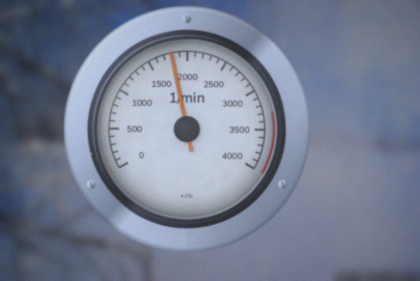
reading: **1800** rpm
